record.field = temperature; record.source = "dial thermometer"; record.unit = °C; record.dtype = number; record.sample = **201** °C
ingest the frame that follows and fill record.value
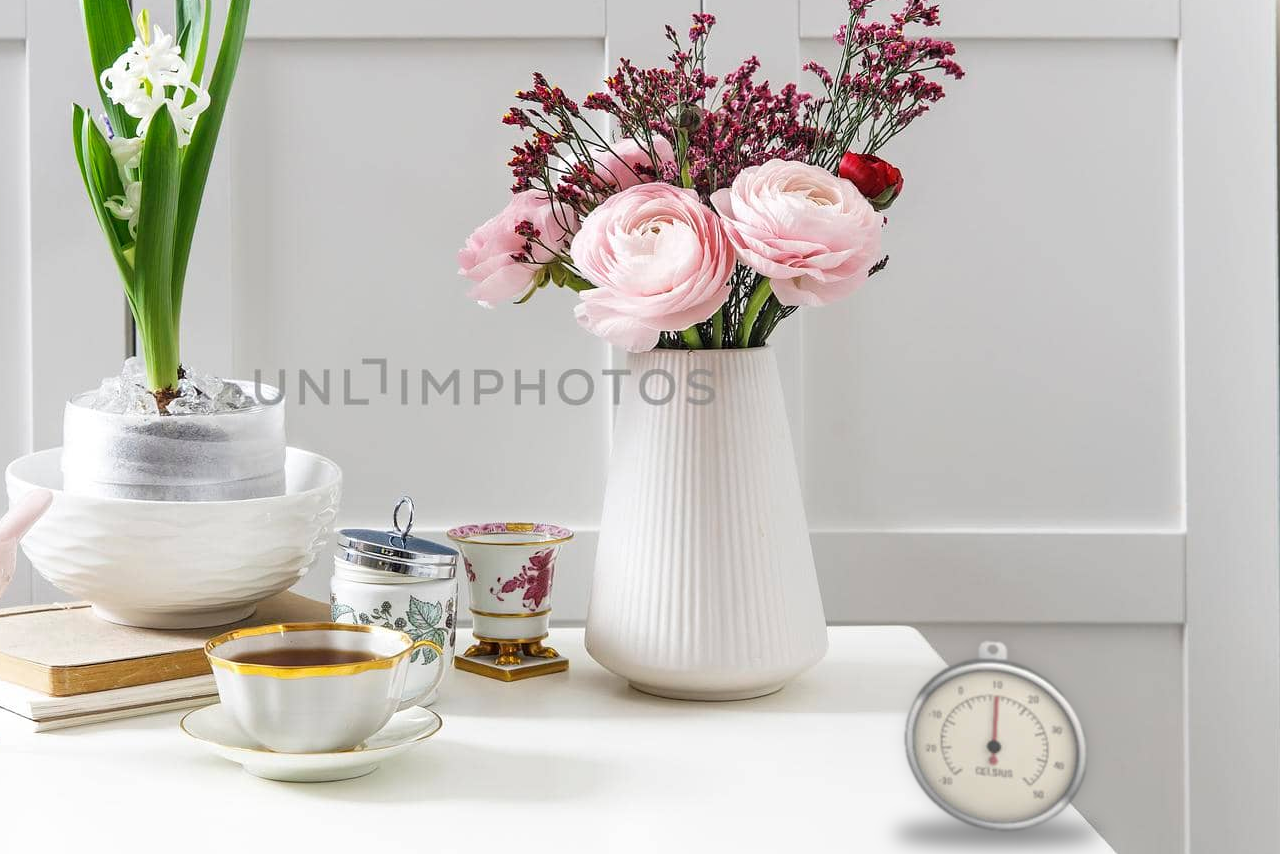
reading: **10** °C
